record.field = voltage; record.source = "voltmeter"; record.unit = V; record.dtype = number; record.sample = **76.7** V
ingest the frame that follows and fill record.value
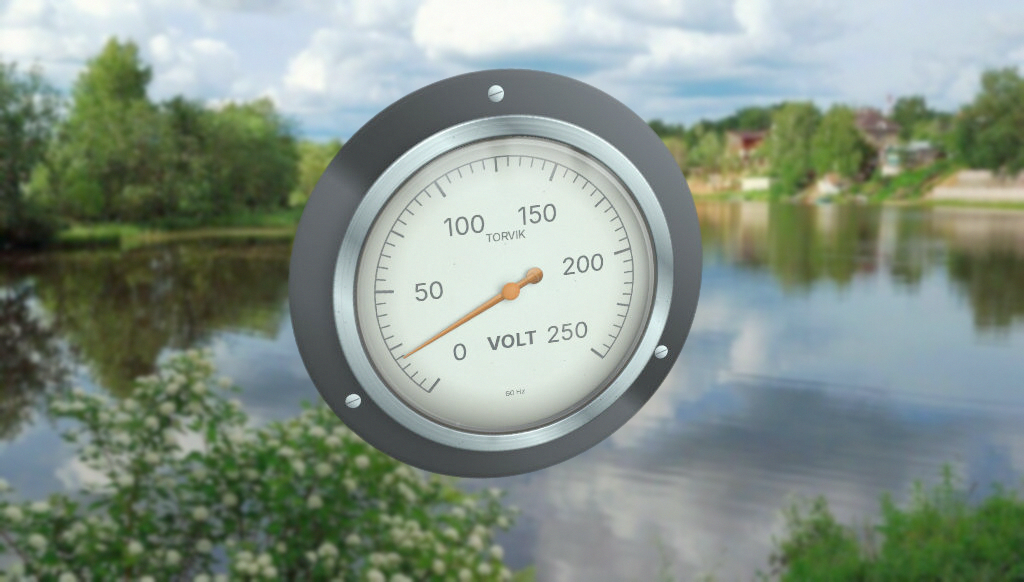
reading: **20** V
